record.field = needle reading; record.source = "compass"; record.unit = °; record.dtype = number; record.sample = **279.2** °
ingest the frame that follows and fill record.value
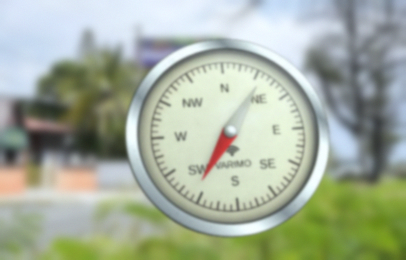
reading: **215** °
